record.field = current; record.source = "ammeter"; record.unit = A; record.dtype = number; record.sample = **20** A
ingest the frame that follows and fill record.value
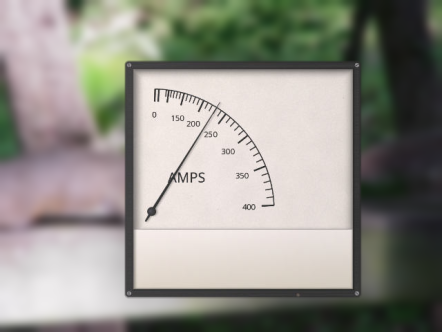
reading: **230** A
